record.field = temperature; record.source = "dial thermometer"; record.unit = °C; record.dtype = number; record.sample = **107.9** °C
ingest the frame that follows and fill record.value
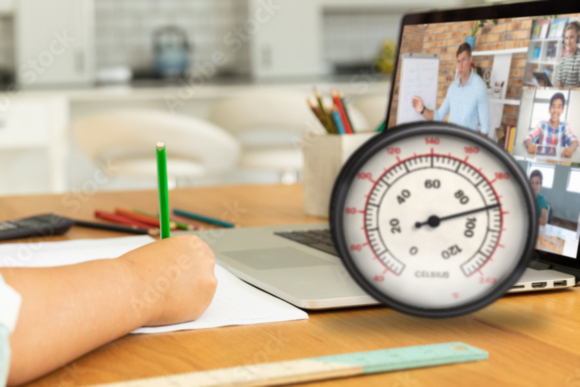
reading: **90** °C
